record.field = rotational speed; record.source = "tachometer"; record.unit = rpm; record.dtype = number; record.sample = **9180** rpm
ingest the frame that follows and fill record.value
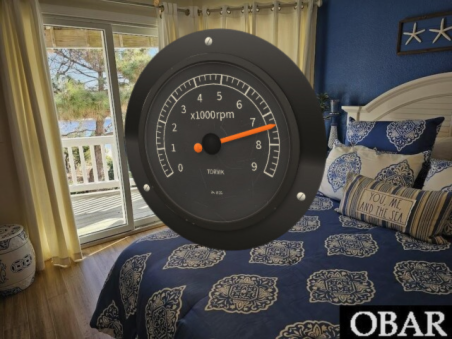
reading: **7400** rpm
